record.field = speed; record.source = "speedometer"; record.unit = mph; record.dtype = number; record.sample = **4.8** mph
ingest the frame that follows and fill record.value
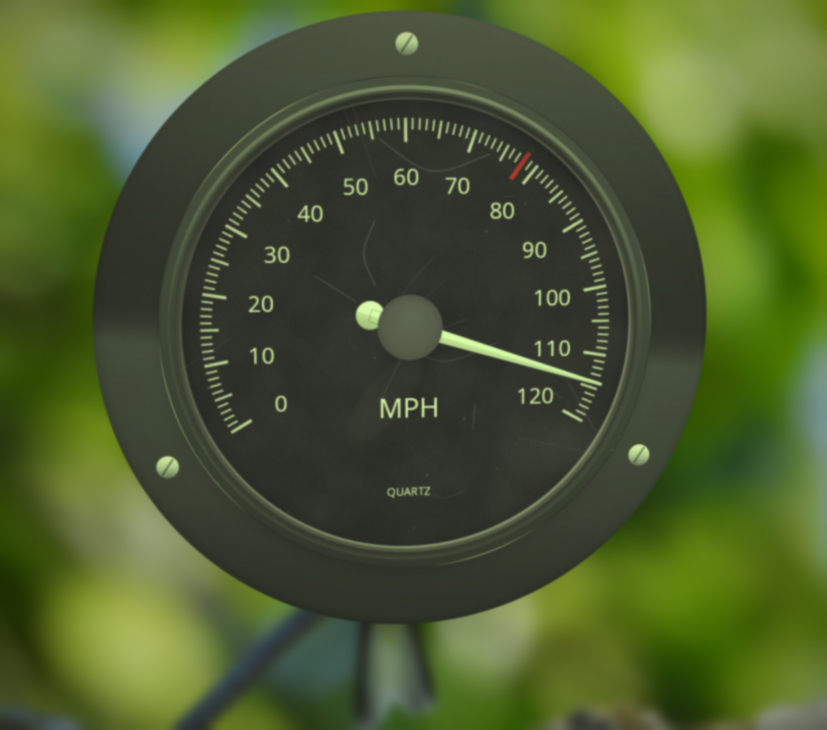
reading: **114** mph
